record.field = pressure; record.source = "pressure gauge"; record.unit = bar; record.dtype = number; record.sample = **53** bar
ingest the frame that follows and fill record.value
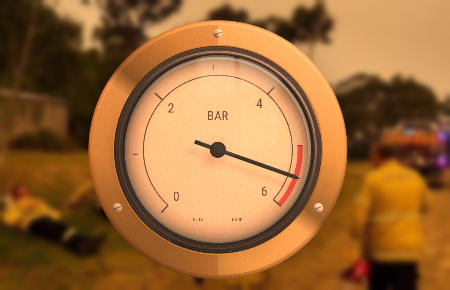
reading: **5.5** bar
